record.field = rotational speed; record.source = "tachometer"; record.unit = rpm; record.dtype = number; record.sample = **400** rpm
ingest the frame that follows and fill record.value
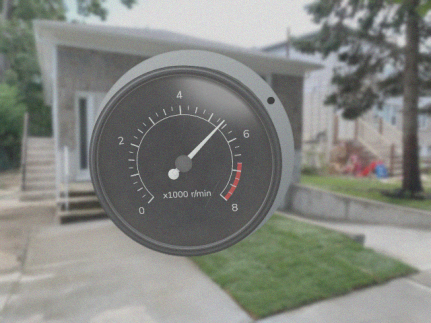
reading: **5375** rpm
